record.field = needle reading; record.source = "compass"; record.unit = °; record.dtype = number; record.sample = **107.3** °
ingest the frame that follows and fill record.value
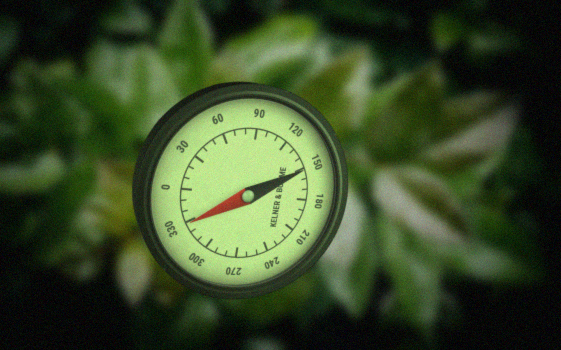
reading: **330** °
